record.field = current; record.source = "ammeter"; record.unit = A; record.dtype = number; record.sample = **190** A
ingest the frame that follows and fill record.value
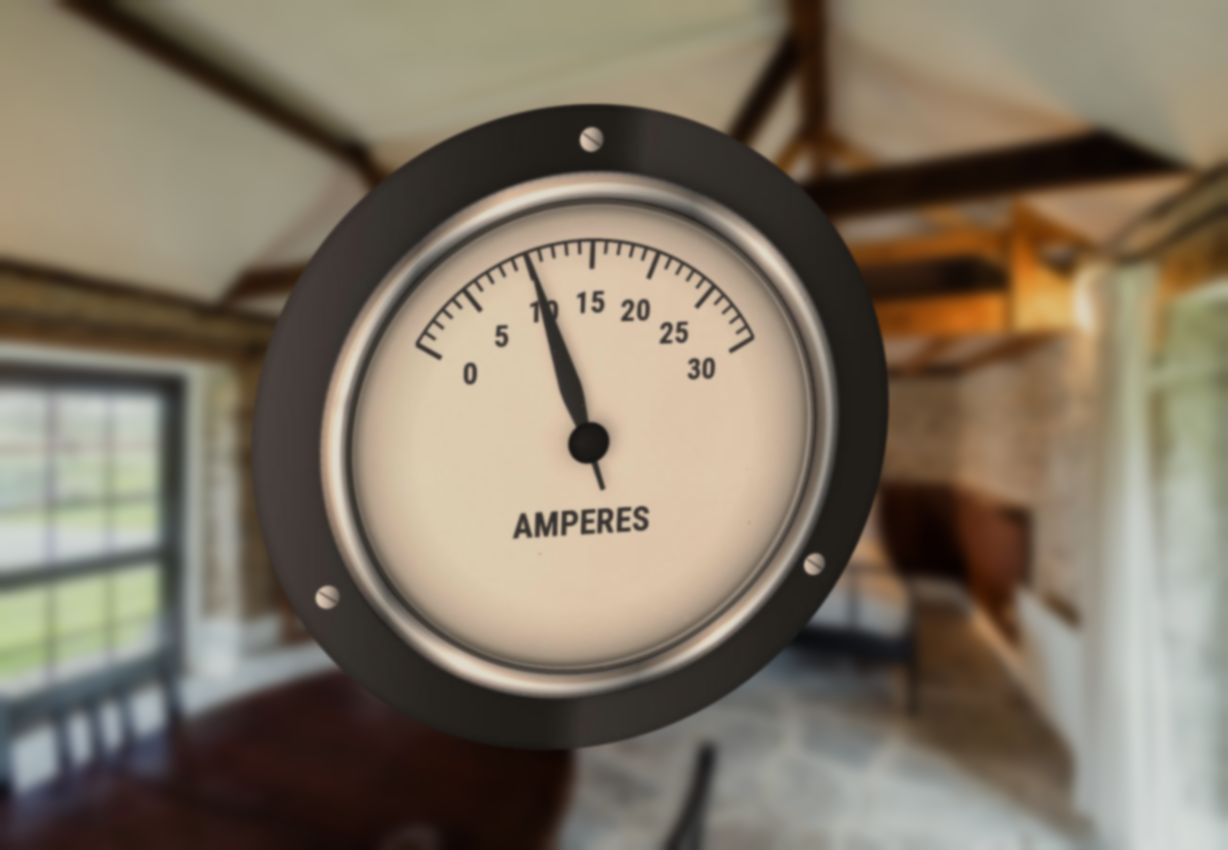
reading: **10** A
